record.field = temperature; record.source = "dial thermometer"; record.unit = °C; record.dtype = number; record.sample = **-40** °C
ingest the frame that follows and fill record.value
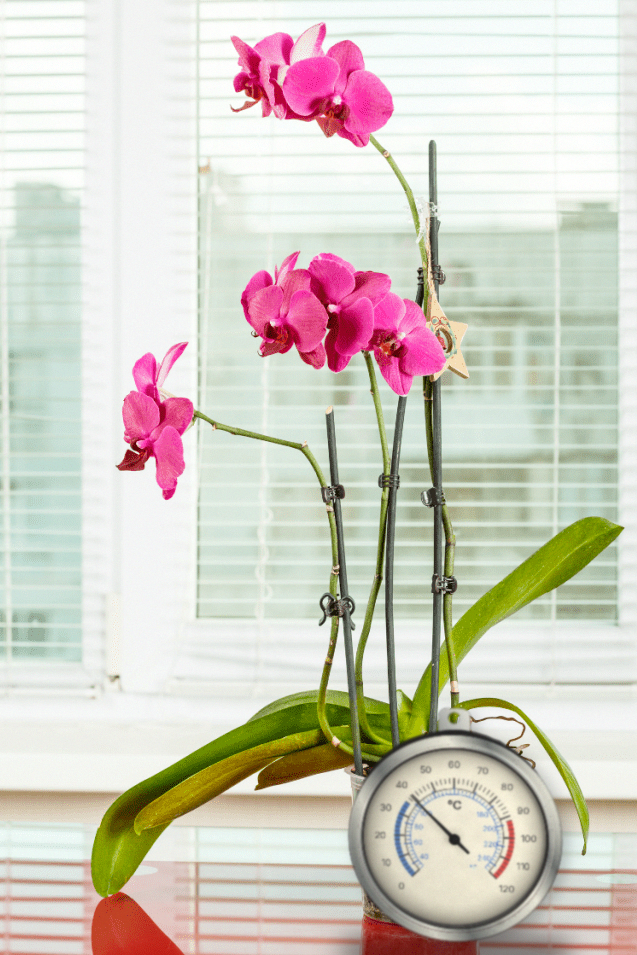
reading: **40** °C
